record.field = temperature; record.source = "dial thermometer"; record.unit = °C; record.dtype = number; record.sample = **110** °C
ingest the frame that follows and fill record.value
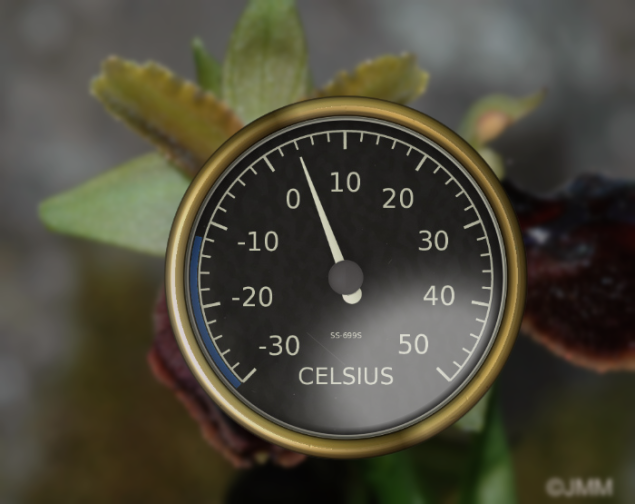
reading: **4** °C
